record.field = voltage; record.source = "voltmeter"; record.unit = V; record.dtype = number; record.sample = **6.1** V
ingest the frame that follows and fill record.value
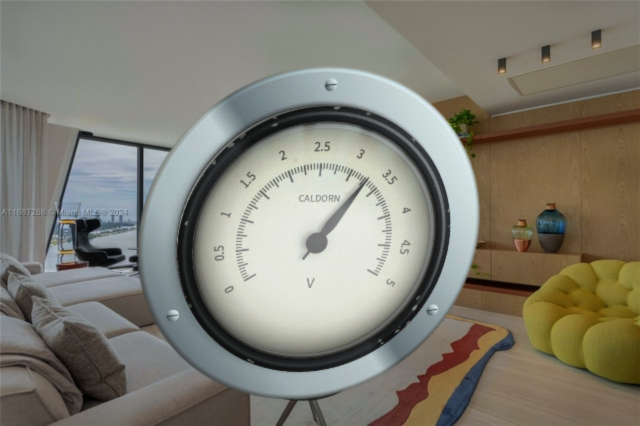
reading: **3.25** V
